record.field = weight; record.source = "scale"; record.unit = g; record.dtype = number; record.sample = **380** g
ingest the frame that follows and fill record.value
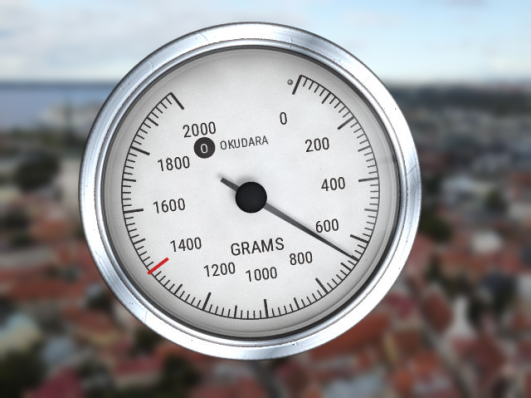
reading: **660** g
